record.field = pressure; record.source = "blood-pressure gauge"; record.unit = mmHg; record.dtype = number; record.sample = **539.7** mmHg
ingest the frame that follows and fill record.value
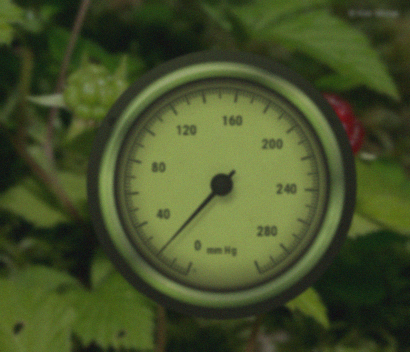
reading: **20** mmHg
